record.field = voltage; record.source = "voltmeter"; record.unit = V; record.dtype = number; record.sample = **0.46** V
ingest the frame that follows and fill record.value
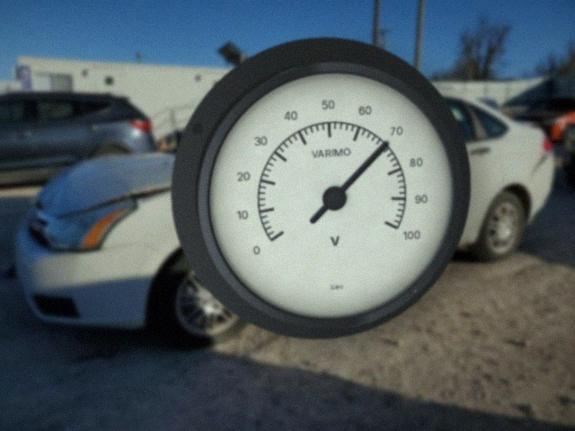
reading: **70** V
